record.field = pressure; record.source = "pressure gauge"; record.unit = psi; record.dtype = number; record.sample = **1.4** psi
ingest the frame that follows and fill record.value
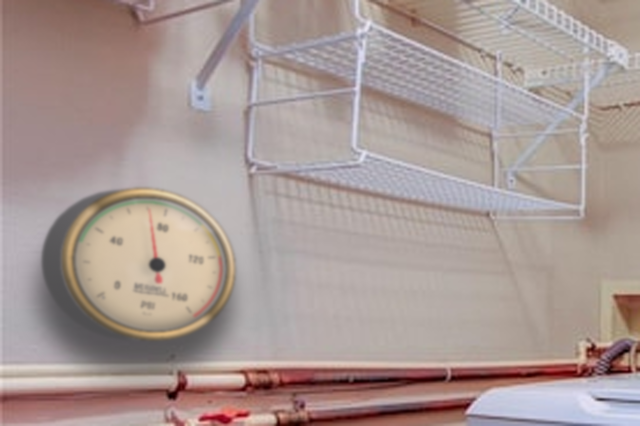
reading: **70** psi
